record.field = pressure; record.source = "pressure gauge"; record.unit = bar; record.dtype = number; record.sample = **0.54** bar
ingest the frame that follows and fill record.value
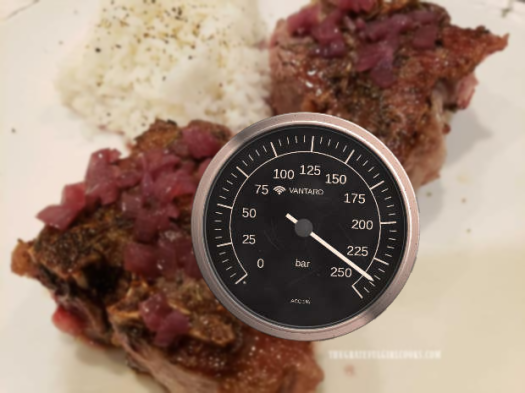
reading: **237.5** bar
